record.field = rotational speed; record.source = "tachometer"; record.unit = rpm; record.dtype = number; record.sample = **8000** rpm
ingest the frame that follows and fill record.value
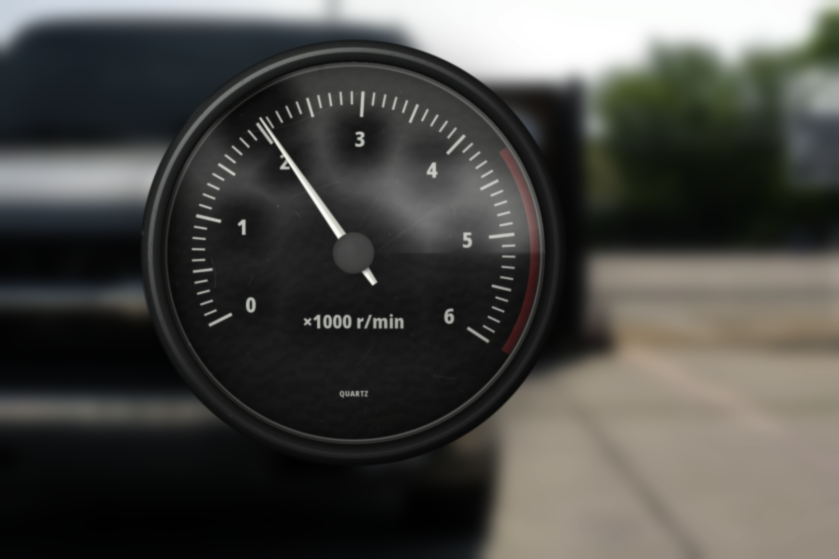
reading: **2050** rpm
